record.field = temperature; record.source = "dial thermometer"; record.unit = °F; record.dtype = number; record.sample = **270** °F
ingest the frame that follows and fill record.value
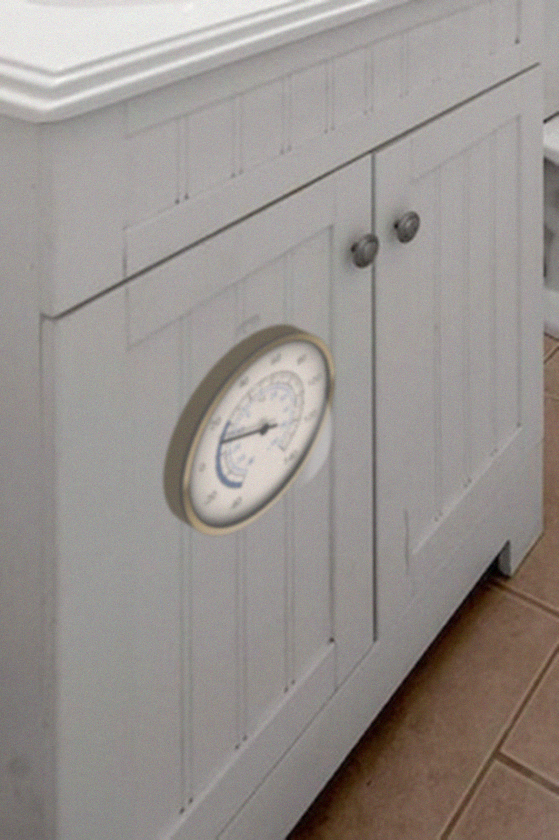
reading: **10** °F
